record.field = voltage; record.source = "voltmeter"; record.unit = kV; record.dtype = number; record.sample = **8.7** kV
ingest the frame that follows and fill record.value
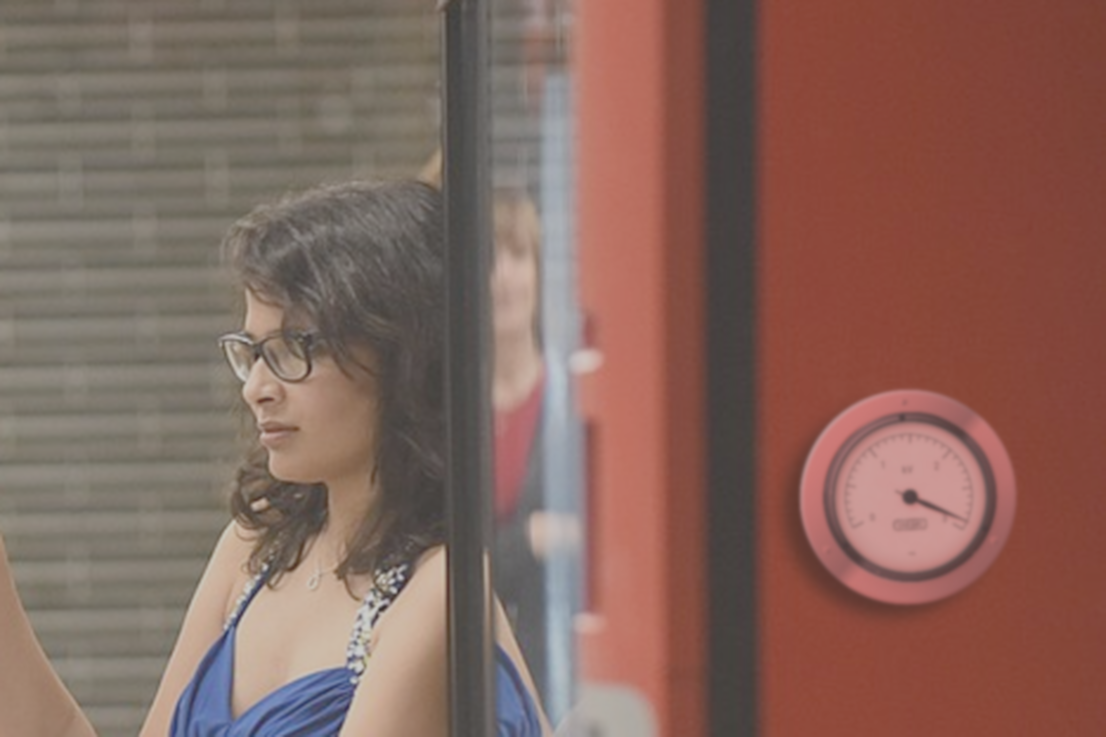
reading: **2.9** kV
